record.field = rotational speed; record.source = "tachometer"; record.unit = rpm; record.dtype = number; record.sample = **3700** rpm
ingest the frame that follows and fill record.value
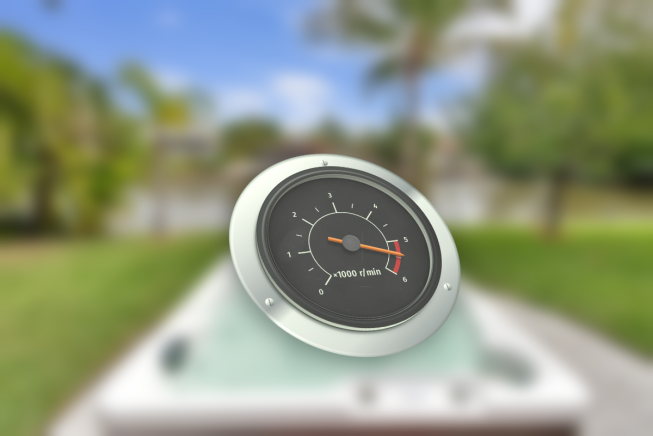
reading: **5500** rpm
